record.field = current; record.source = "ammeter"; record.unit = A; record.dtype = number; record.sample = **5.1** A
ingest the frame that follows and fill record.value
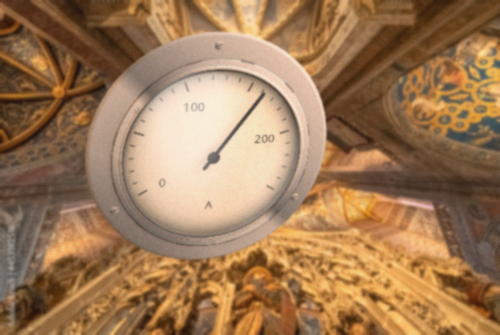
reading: **160** A
